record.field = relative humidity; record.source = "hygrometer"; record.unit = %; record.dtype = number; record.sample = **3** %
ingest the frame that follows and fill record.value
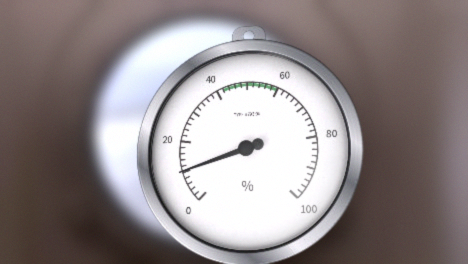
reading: **10** %
